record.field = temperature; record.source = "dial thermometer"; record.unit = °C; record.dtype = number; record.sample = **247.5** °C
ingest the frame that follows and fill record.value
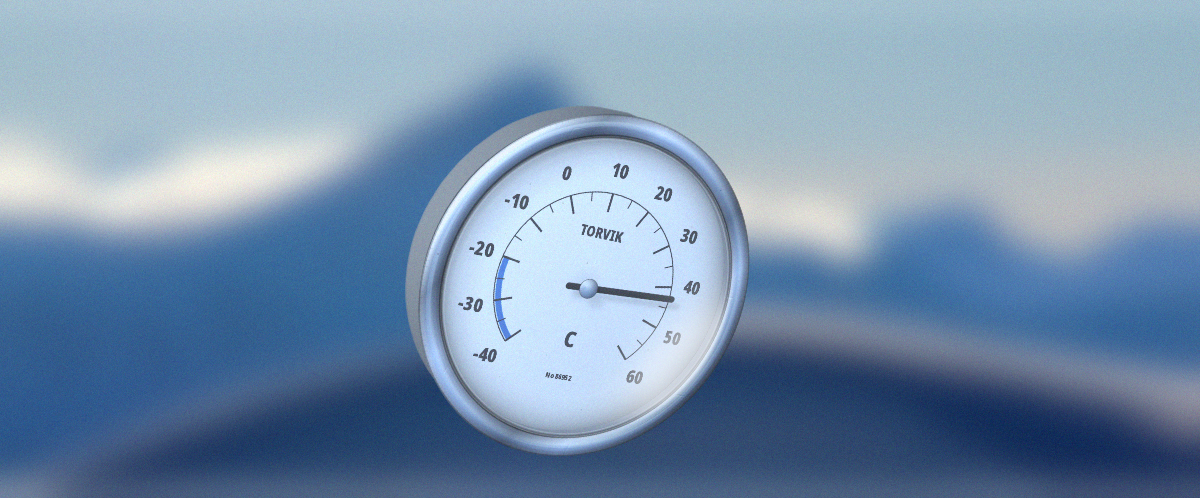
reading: **42.5** °C
